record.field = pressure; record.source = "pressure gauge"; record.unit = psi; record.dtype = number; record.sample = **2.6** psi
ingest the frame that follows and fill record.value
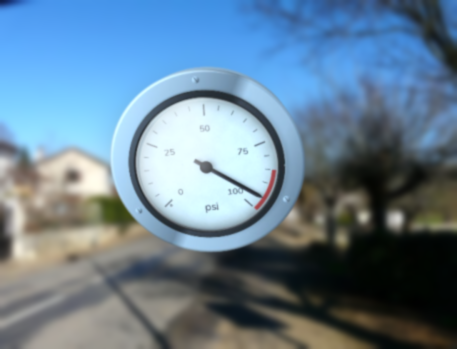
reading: **95** psi
